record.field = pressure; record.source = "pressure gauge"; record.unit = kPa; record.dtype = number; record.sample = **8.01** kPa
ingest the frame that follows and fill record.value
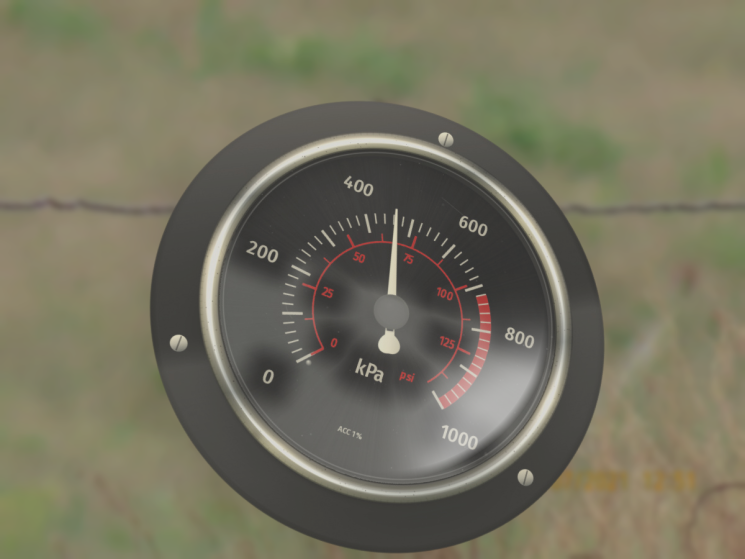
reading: **460** kPa
